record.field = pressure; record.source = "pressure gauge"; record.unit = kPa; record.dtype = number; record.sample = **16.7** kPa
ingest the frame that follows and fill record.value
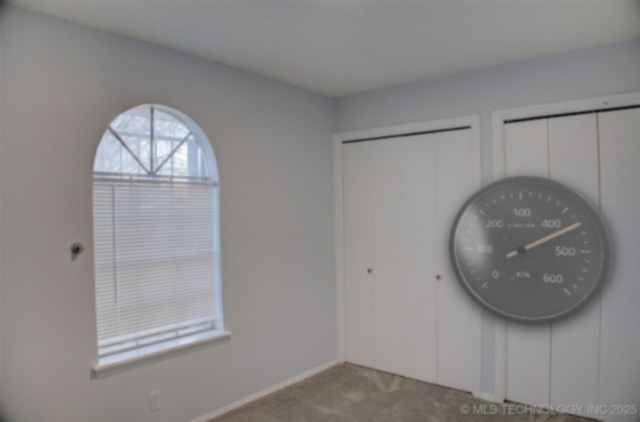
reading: **440** kPa
